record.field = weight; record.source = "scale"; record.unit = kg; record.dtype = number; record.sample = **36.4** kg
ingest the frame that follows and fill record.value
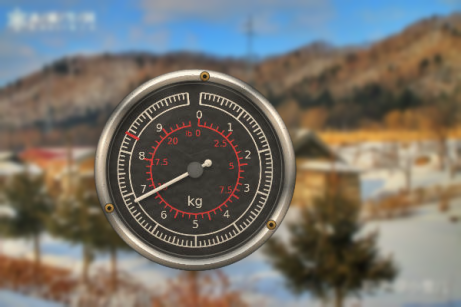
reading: **6.8** kg
